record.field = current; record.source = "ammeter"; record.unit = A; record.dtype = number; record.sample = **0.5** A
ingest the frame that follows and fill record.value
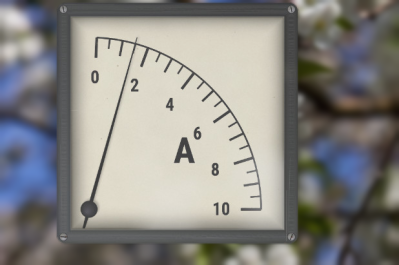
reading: **1.5** A
